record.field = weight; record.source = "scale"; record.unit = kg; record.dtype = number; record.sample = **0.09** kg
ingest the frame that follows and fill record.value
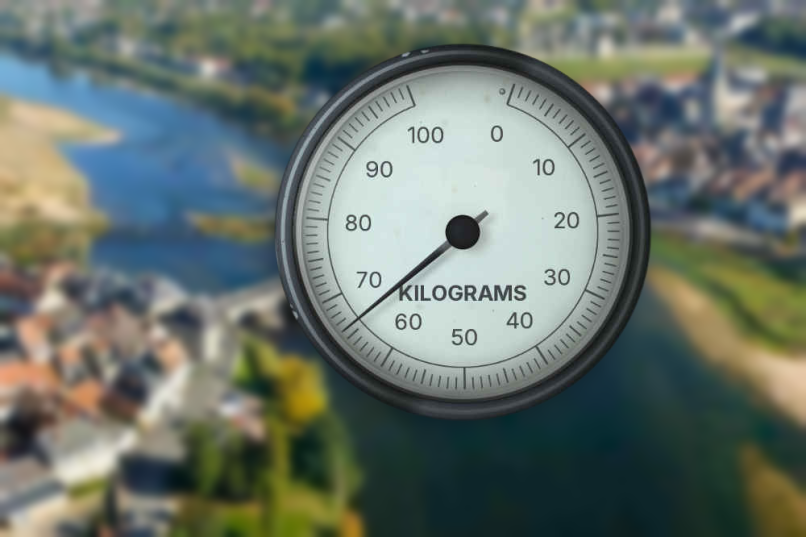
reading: **66** kg
